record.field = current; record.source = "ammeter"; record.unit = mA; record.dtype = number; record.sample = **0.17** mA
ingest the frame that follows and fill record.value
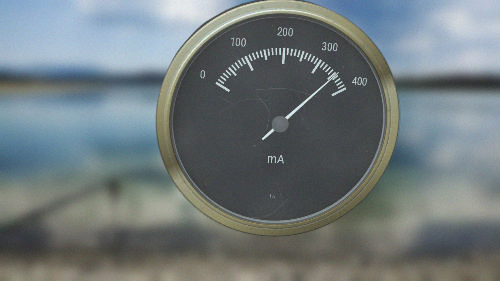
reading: **350** mA
